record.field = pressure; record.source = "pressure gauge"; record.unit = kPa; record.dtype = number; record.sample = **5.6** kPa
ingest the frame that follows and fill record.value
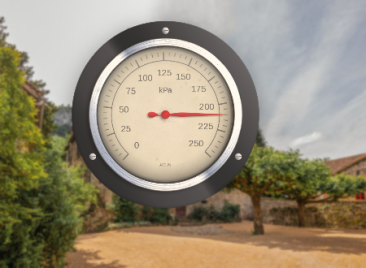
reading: **210** kPa
